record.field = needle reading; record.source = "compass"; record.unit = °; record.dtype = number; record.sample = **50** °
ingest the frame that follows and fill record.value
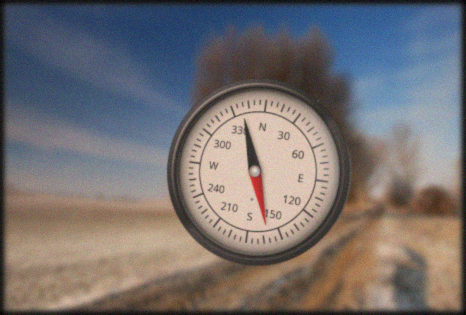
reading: **160** °
